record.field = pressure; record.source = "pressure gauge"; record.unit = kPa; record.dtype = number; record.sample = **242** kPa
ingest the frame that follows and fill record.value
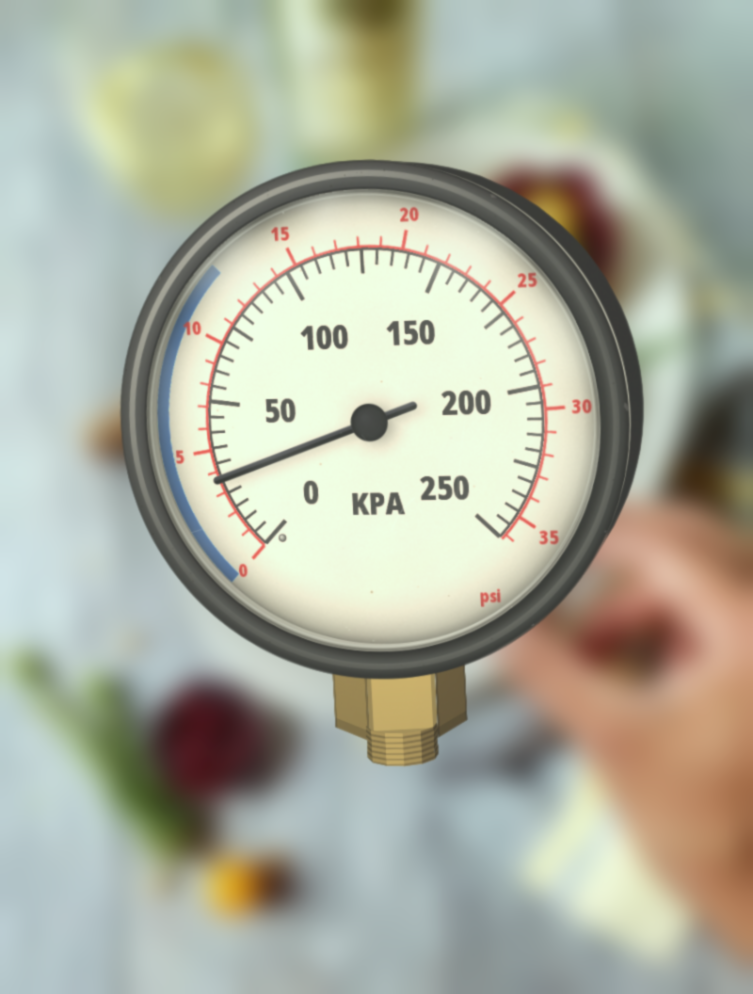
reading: **25** kPa
